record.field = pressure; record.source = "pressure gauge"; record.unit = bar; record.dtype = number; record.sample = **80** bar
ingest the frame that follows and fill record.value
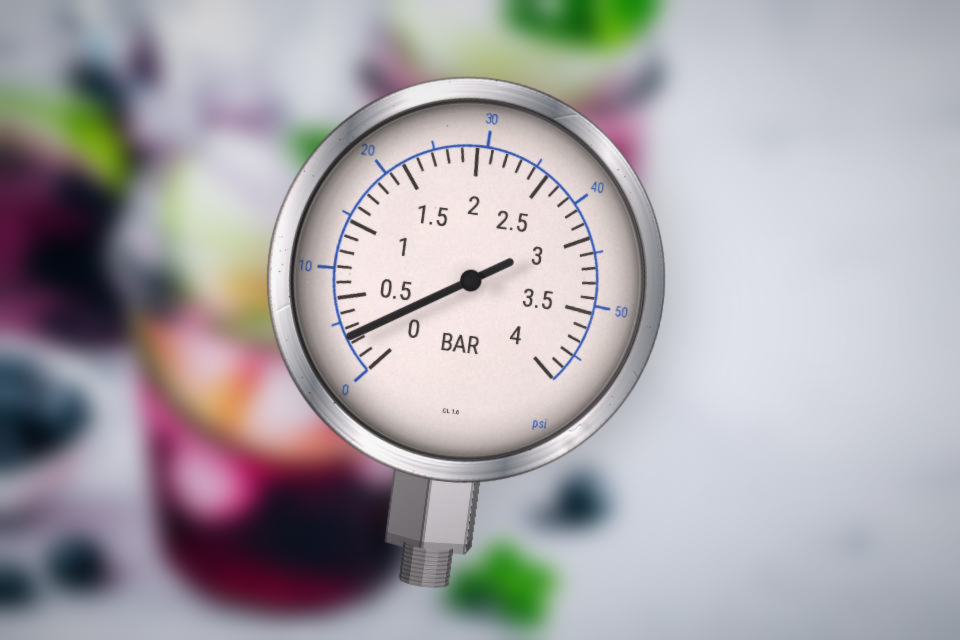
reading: **0.25** bar
